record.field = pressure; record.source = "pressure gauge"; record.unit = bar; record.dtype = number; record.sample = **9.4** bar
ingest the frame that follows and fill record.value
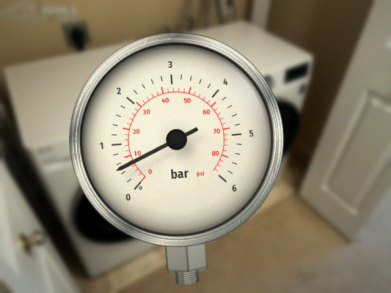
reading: **0.5** bar
